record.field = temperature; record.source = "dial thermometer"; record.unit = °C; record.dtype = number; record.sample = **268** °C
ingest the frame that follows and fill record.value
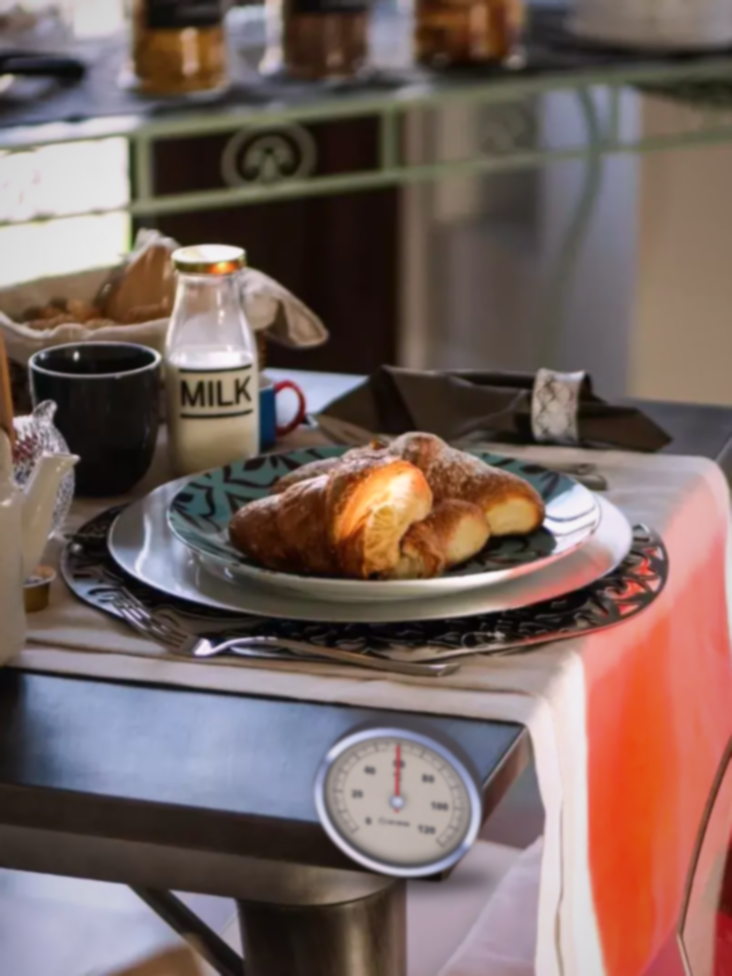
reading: **60** °C
